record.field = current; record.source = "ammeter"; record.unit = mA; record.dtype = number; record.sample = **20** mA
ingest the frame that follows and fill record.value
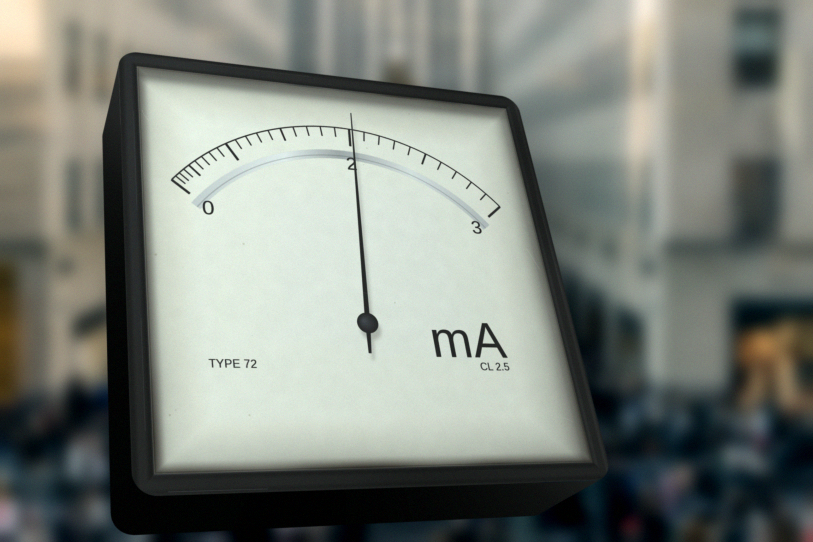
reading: **2** mA
